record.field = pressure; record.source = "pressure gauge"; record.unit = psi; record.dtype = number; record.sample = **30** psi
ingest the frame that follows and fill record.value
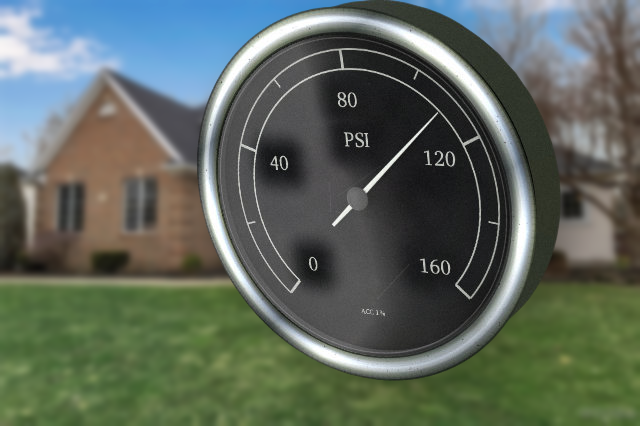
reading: **110** psi
